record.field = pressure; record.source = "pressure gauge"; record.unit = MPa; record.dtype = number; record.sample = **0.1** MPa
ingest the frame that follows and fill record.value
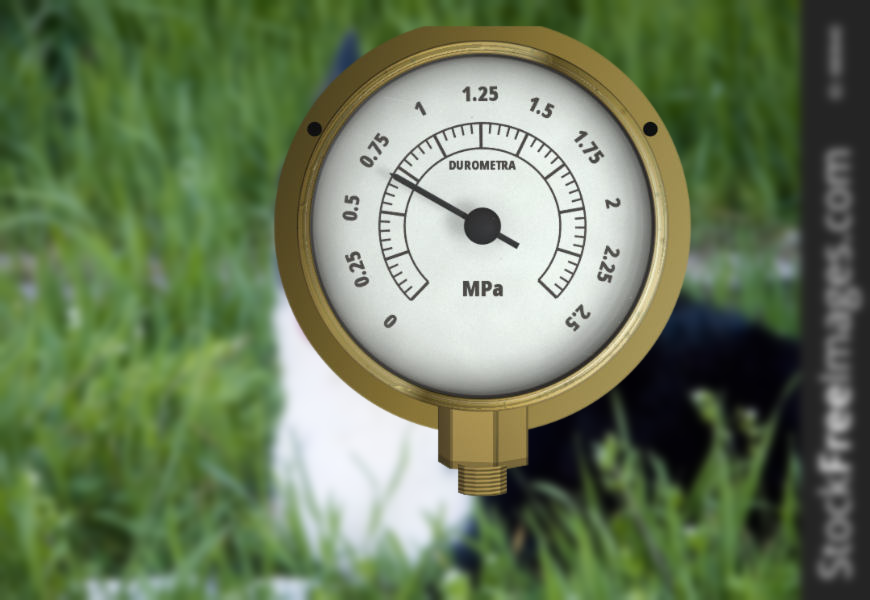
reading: **0.7** MPa
